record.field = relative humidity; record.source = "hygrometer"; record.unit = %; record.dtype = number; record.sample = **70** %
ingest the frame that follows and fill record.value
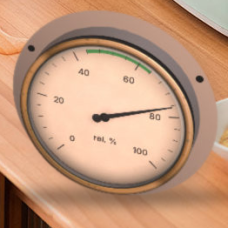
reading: **76** %
